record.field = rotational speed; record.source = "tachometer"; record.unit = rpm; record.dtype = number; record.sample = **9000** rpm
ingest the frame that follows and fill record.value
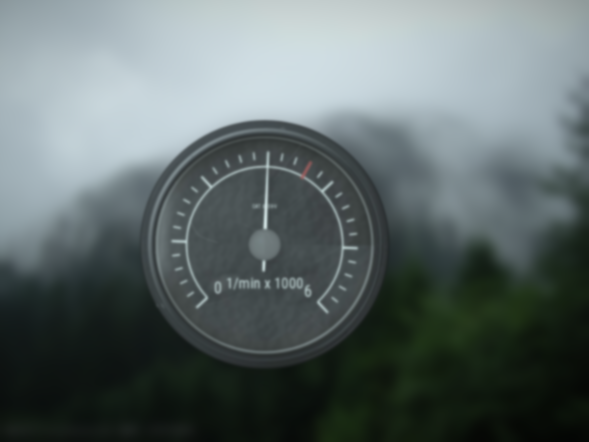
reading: **3000** rpm
